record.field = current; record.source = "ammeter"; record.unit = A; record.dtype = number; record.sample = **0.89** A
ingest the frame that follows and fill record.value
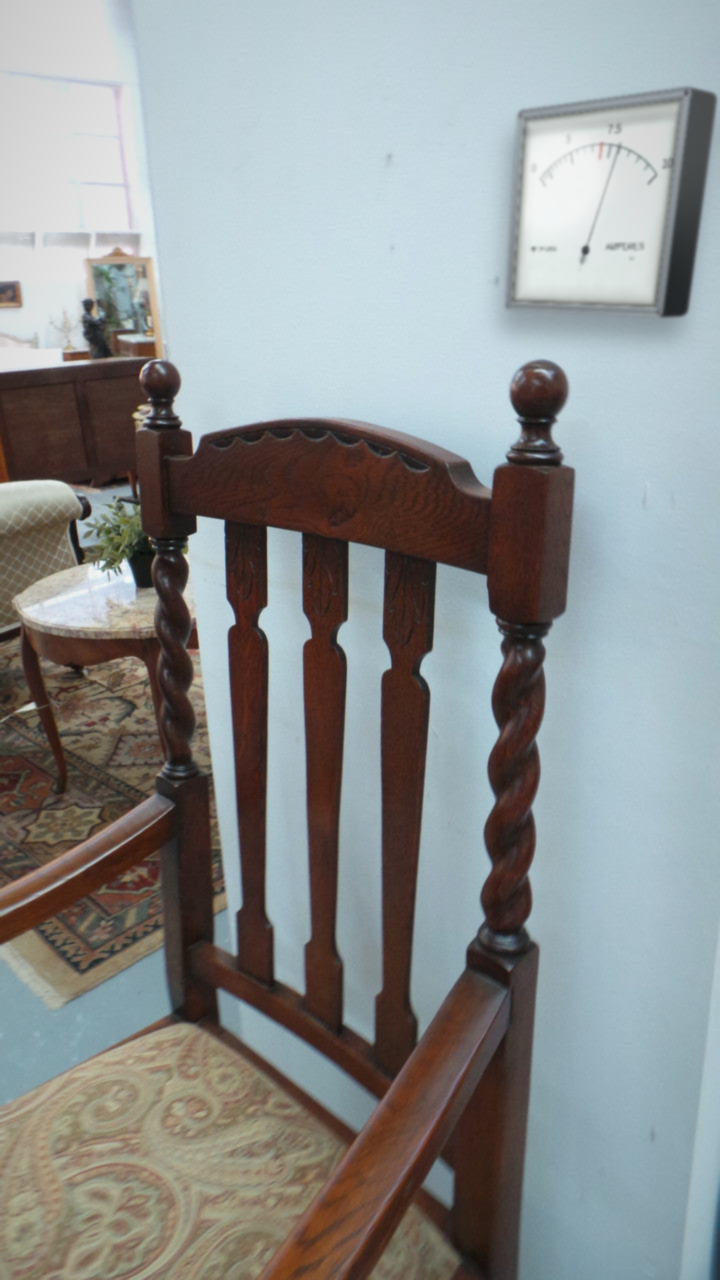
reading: **8** A
